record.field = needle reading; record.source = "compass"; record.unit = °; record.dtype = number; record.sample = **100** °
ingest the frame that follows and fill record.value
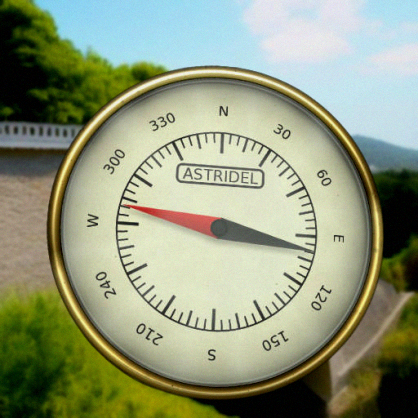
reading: **280** °
